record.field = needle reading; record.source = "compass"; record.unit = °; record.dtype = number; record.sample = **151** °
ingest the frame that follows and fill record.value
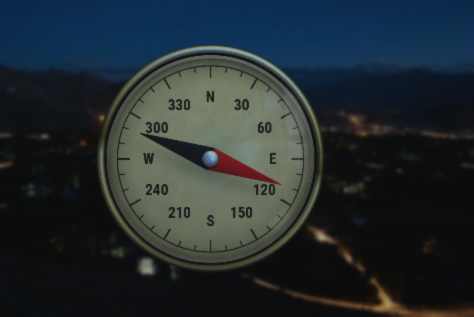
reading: **110** °
